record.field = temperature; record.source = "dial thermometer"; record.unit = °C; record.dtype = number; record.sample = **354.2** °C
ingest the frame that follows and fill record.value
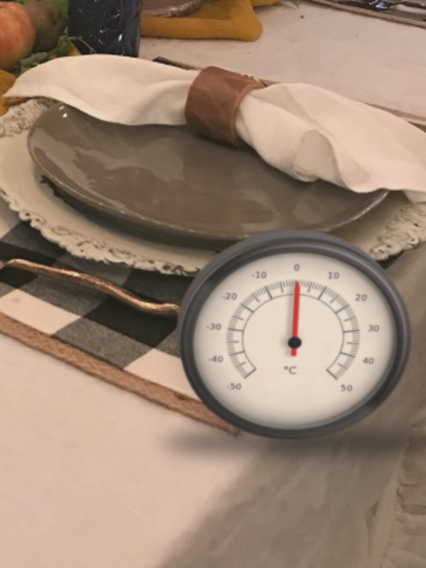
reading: **0** °C
